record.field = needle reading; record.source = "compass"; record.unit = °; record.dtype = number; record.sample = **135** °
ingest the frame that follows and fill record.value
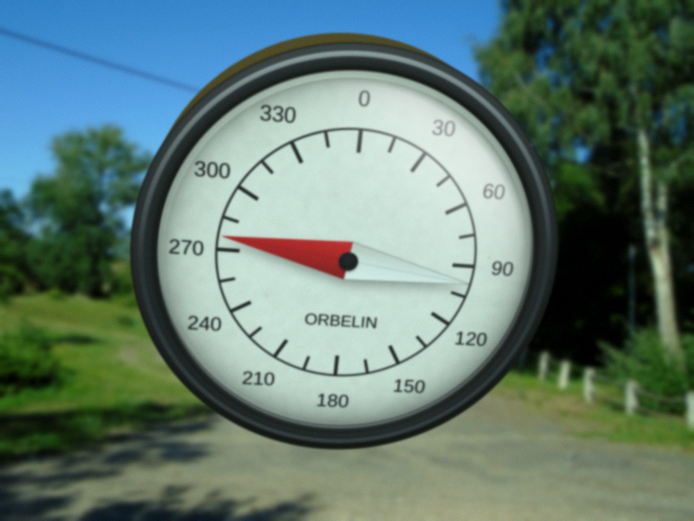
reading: **277.5** °
